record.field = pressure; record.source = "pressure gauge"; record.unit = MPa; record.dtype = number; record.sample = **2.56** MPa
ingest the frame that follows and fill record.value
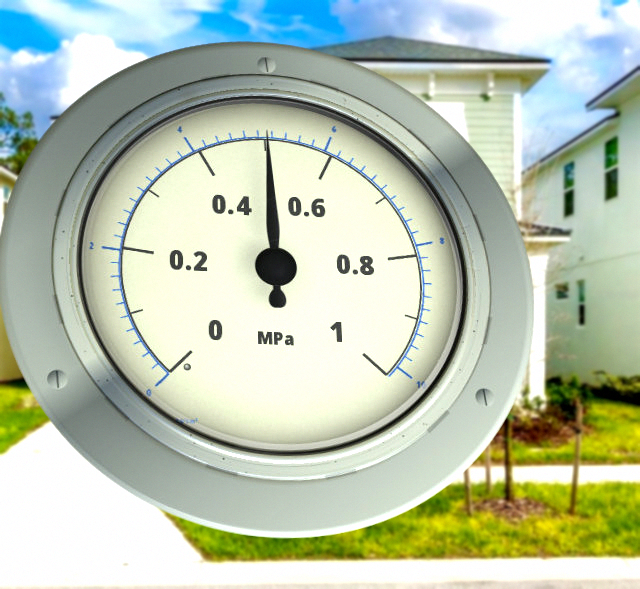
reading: **0.5** MPa
